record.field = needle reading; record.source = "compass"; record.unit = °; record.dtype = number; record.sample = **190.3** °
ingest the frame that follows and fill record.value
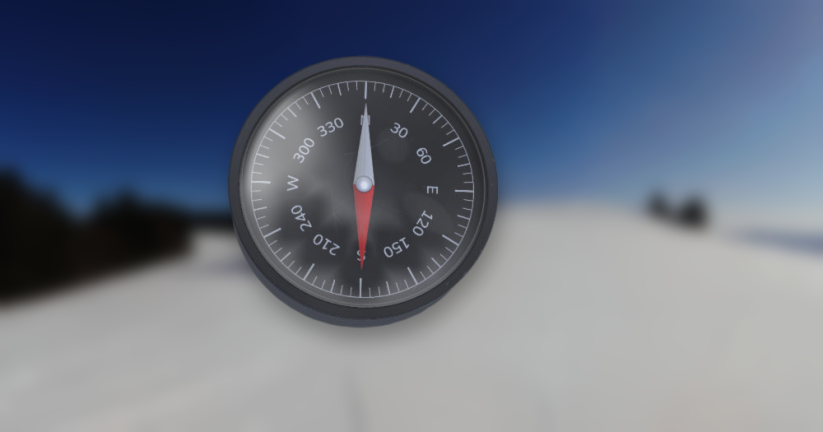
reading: **180** °
